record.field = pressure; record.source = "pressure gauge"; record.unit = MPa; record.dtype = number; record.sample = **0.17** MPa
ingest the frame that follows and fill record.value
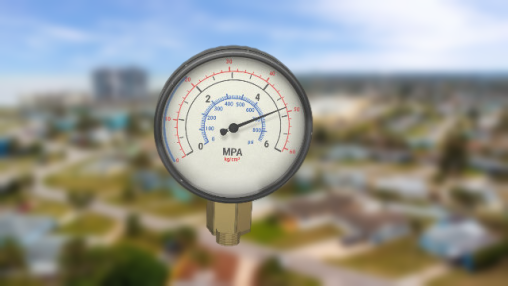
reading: **4.75** MPa
